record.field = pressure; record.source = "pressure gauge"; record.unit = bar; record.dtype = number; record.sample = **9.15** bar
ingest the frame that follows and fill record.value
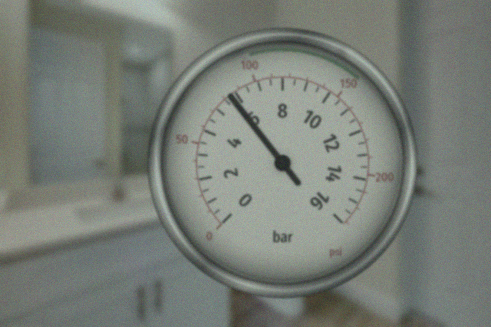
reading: **5.75** bar
